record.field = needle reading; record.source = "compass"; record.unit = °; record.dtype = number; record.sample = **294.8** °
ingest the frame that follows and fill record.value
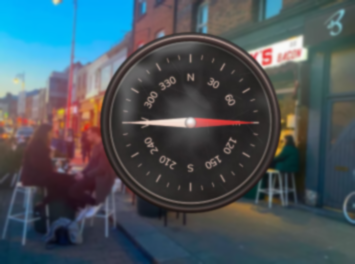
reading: **90** °
